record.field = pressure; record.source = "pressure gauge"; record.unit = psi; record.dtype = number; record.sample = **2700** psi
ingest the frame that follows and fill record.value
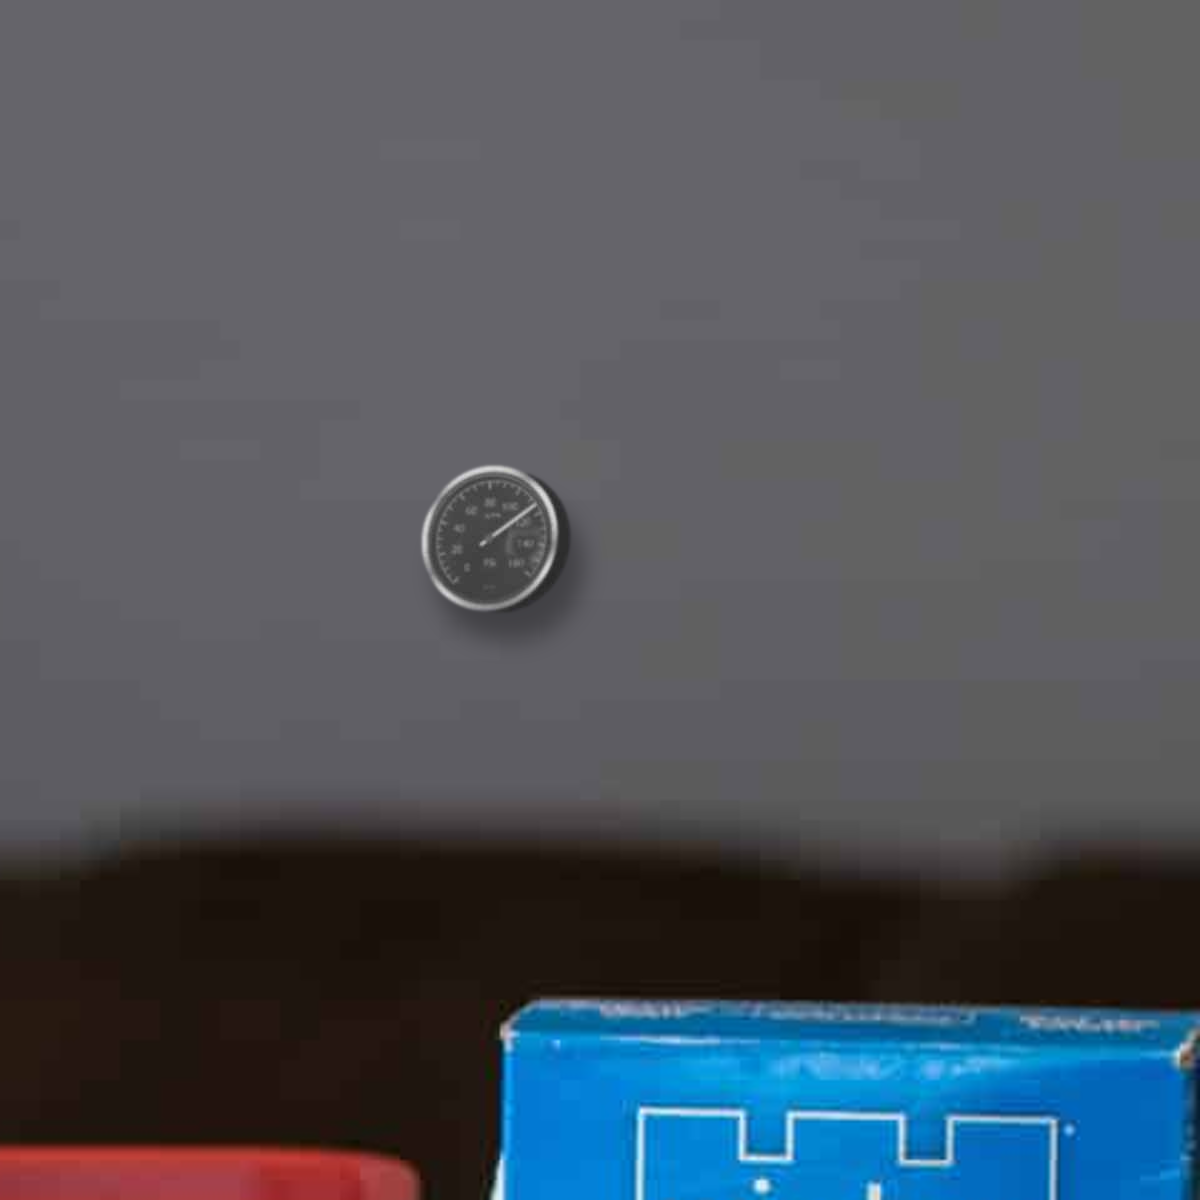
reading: **115** psi
